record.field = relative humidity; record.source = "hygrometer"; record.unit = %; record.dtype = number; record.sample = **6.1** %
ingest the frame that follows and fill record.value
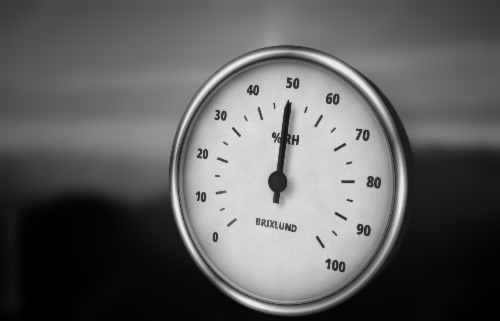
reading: **50** %
